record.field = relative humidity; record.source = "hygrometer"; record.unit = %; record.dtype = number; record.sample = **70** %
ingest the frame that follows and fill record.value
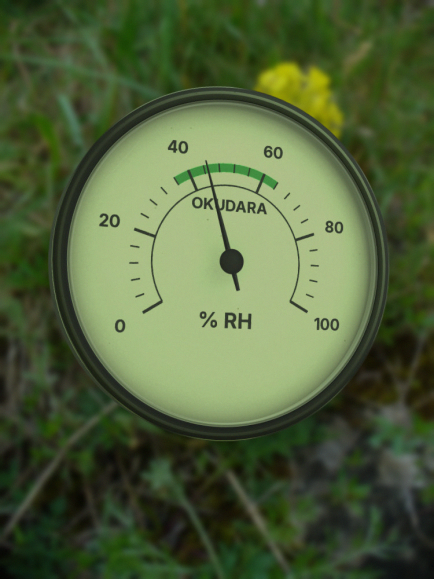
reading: **44** %
